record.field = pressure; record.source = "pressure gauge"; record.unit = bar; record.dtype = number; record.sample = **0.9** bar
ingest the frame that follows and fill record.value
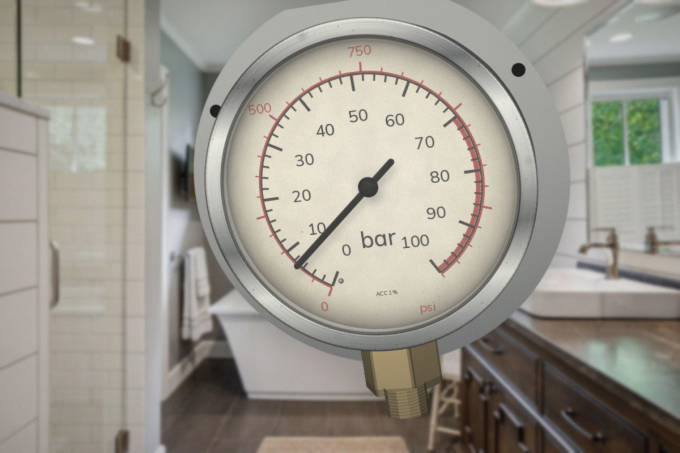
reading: **7** bar
